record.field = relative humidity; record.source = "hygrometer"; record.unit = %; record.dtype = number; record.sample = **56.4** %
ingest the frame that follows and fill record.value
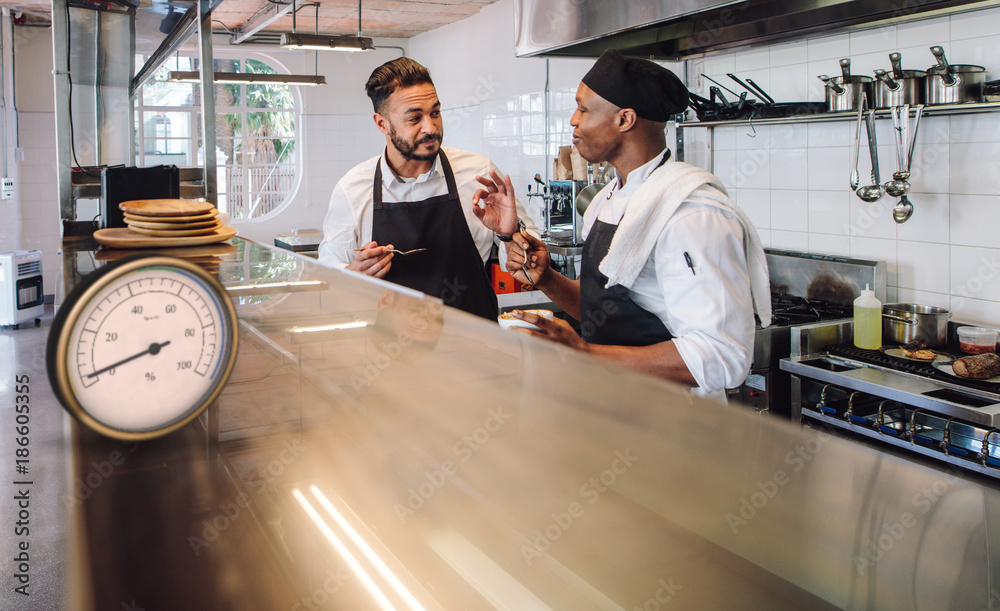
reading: **4** %
